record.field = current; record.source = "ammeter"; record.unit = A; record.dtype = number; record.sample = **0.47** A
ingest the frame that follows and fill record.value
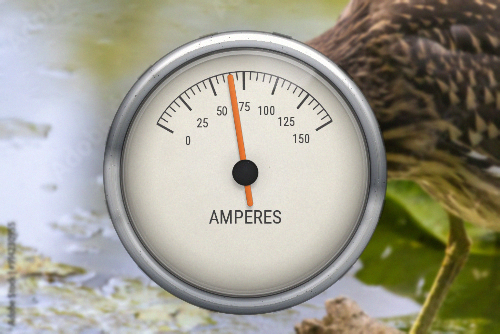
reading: **65** A
